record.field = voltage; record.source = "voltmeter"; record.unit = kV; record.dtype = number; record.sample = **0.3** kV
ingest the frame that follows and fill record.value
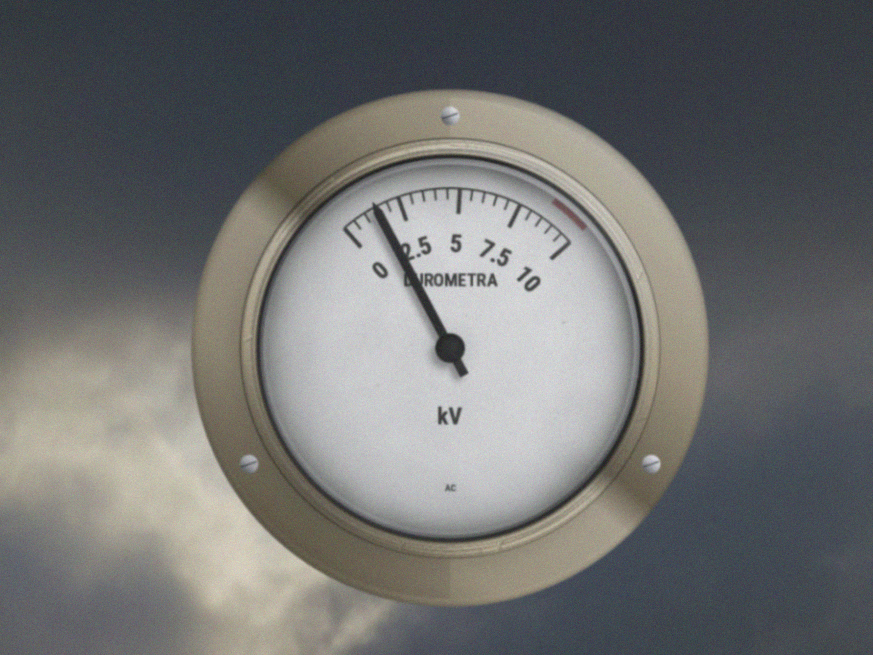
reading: **1.5** kV
